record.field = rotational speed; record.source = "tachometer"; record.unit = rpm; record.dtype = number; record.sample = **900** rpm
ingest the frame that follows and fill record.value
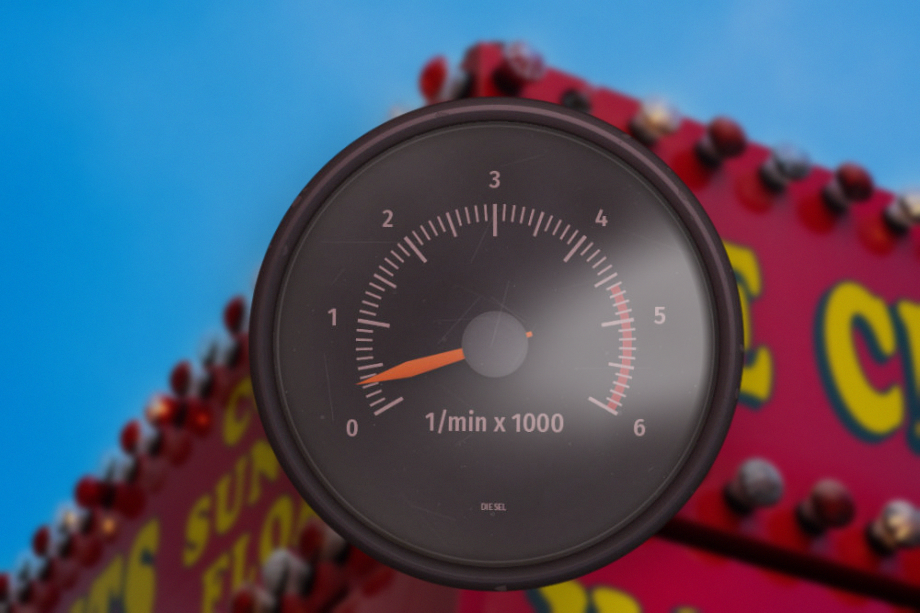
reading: **350** rpm
